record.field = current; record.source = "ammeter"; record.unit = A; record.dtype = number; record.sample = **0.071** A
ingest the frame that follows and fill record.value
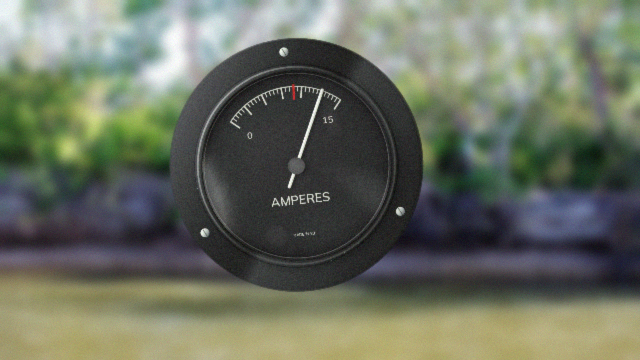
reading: **12.5** A
